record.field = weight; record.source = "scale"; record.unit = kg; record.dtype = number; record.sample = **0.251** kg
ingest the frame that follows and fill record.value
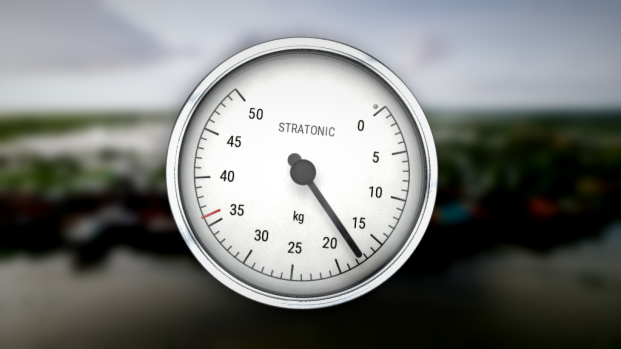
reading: **17.5** kg
